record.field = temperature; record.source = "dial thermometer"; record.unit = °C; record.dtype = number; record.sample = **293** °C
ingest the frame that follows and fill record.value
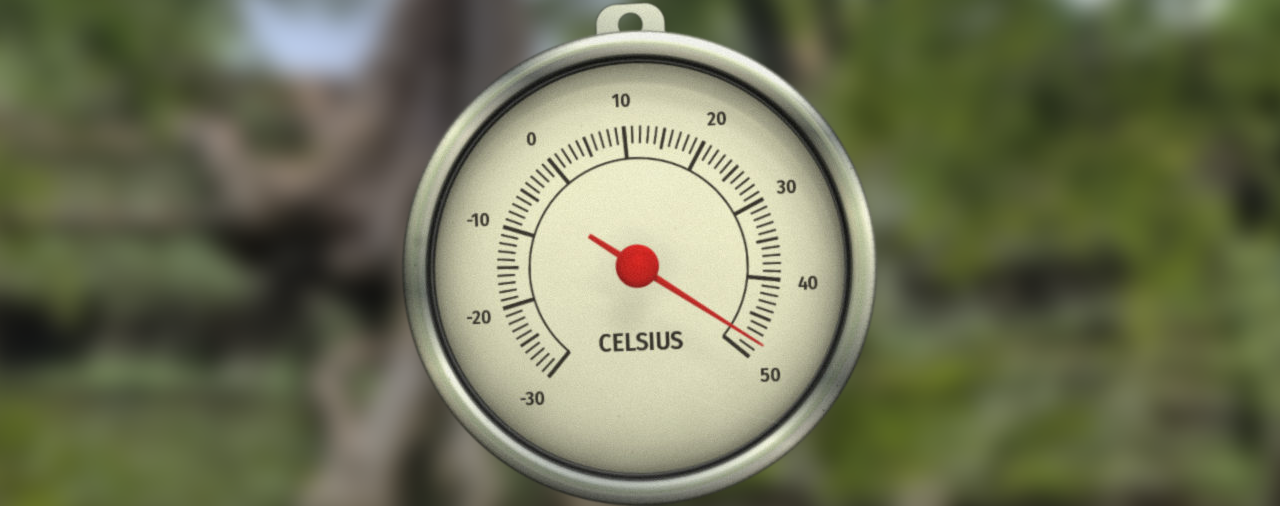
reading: **48** °C
